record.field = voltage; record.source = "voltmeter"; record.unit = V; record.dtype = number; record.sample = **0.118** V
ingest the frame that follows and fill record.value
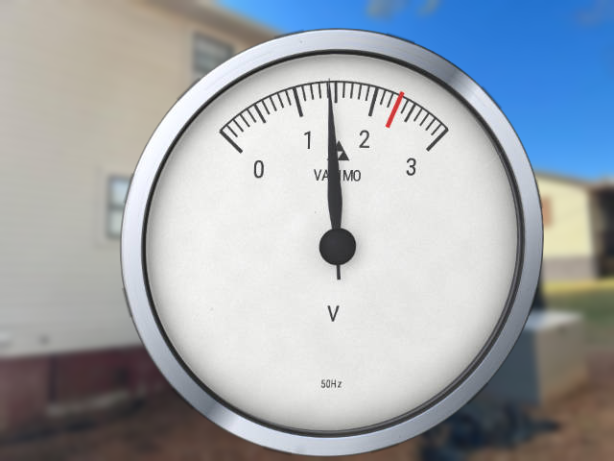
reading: **1.4** V
